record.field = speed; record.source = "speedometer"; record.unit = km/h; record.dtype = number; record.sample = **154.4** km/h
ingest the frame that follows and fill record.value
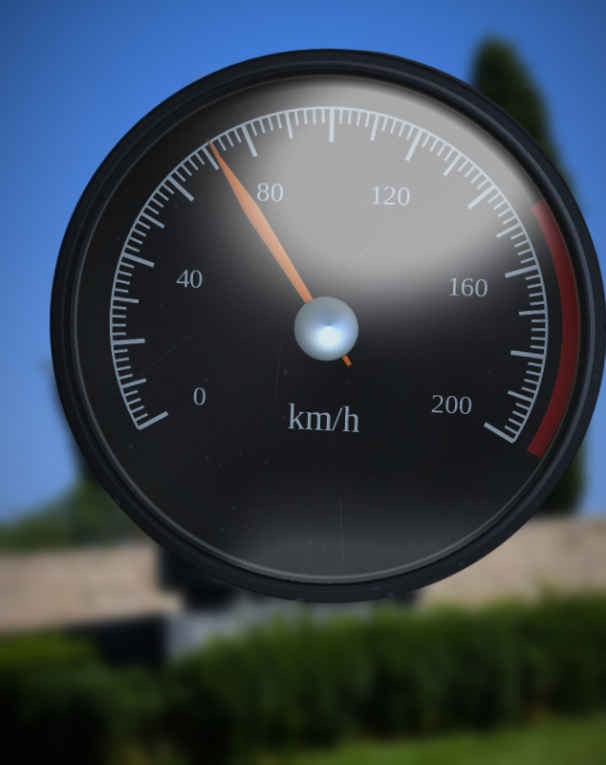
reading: **72** km/h
